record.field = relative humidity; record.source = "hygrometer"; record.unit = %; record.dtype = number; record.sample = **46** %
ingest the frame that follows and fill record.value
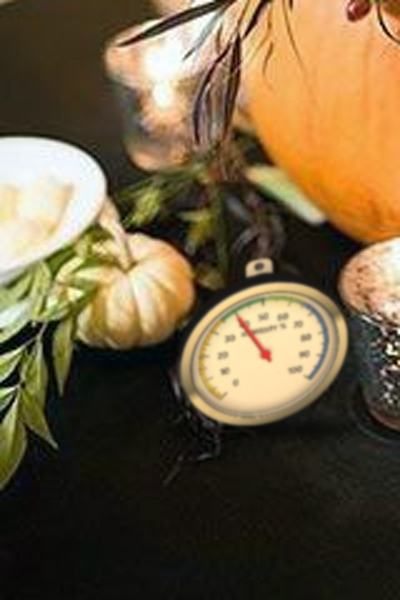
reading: **40** %
